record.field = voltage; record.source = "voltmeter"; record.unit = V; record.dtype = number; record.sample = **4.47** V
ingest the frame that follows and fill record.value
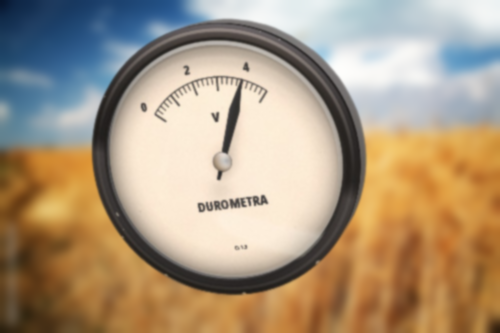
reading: **4** V
